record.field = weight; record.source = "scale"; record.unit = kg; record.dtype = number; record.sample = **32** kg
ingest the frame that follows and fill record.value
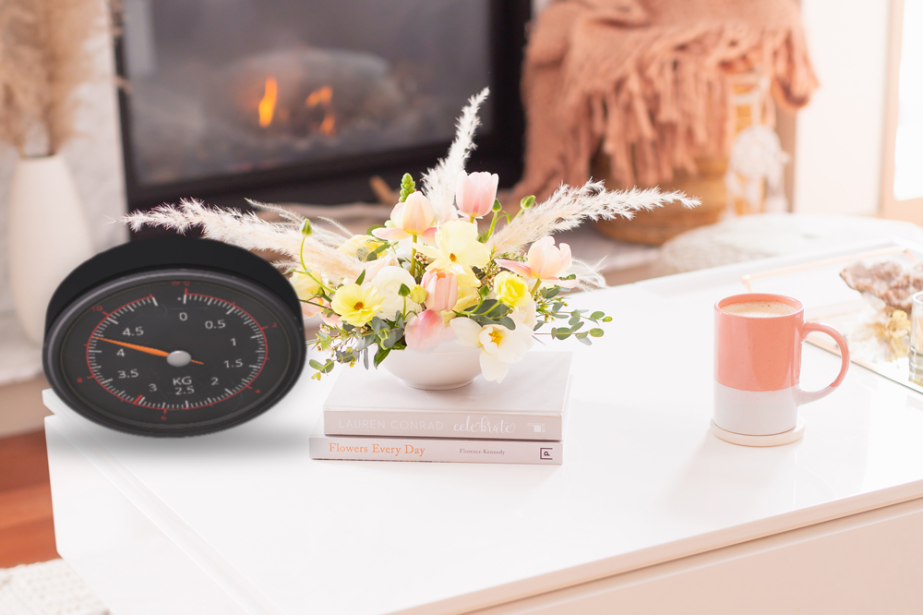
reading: **4.25** kg
